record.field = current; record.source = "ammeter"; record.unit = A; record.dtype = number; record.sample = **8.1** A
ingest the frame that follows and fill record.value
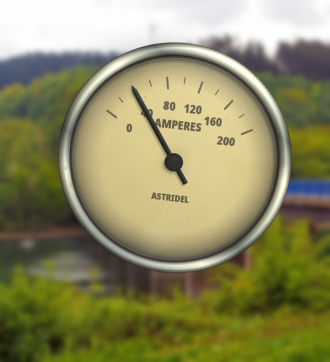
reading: **40** A
